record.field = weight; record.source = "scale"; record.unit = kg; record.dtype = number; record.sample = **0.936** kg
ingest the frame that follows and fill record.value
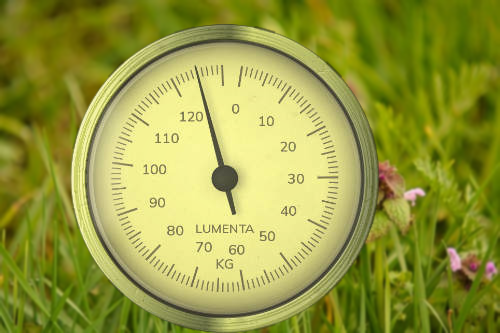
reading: **125** kg
